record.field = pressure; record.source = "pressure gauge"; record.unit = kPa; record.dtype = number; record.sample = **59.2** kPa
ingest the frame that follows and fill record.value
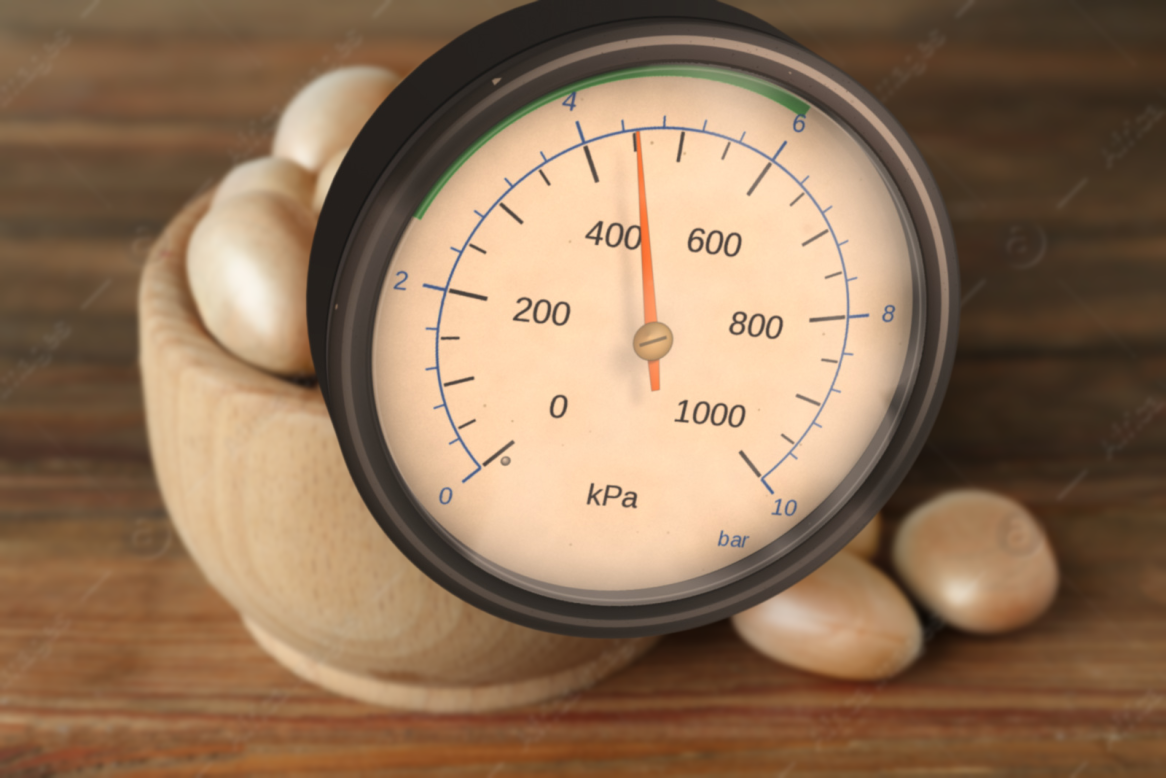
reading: **450** kPa
